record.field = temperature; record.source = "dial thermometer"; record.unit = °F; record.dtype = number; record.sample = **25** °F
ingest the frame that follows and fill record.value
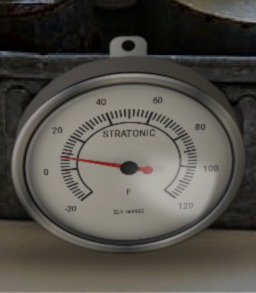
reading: **10** °F
